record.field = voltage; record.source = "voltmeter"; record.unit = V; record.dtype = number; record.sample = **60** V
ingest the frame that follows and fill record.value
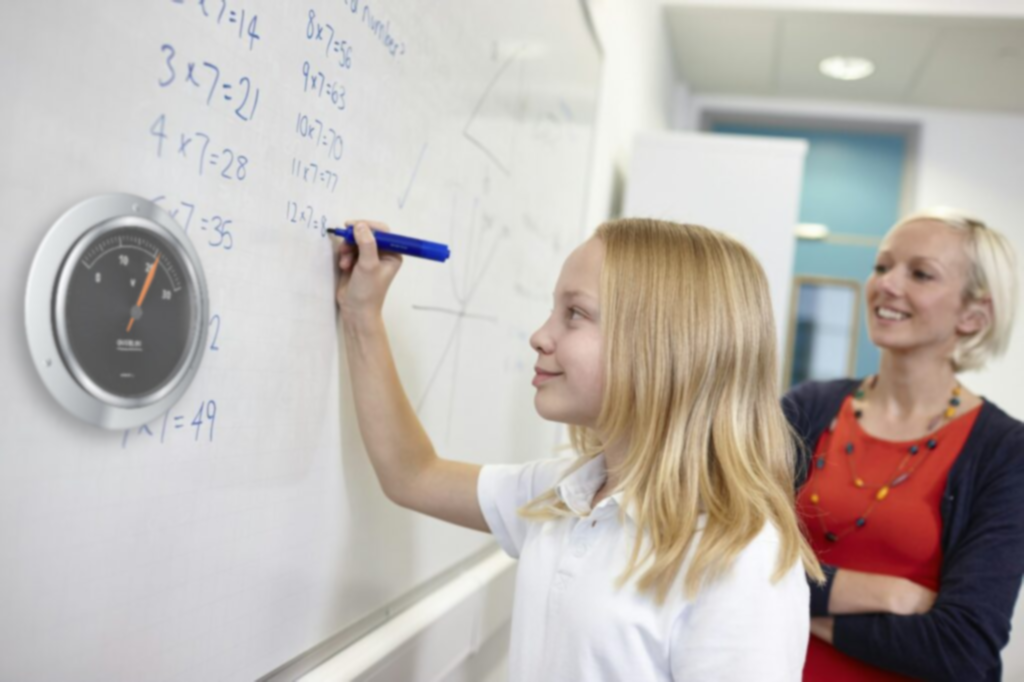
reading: **20** V
